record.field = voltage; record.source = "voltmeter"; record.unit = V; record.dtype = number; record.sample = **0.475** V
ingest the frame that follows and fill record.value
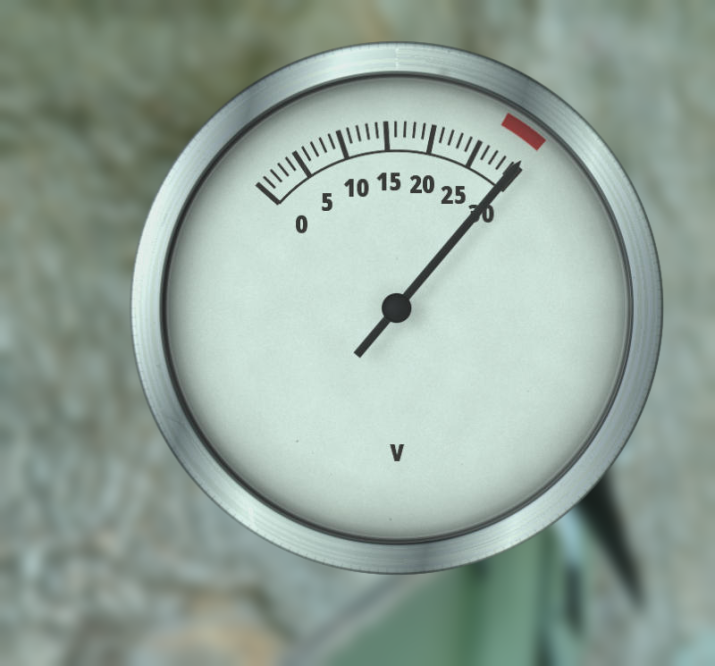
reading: **29.5** V
